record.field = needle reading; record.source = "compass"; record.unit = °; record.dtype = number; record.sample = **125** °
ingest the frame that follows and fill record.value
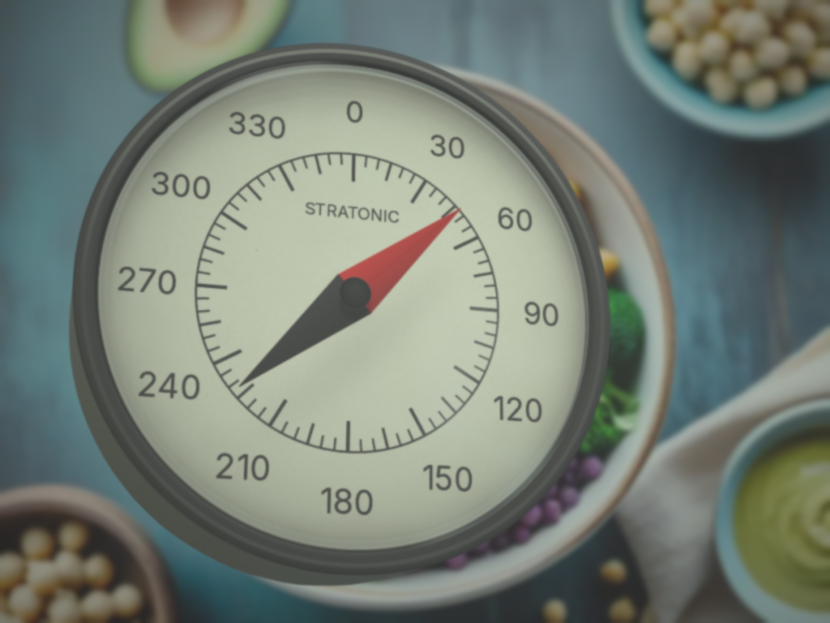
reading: **47.5** °
